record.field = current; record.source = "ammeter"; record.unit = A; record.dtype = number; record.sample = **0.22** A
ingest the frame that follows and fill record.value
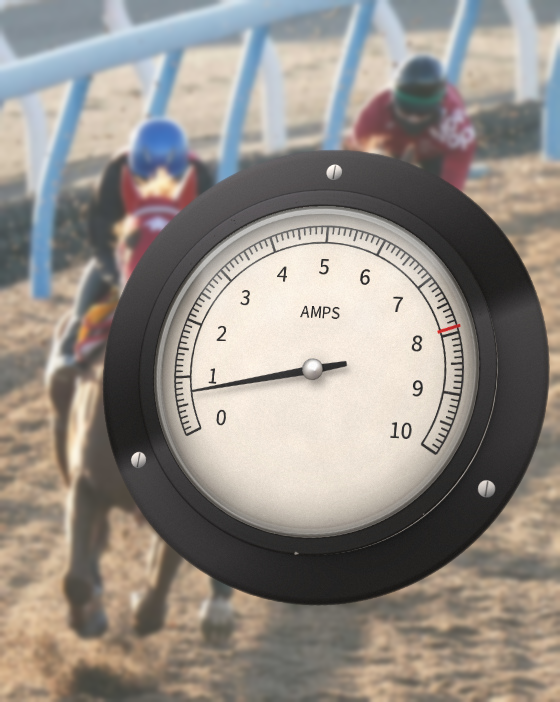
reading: **0.7** A
